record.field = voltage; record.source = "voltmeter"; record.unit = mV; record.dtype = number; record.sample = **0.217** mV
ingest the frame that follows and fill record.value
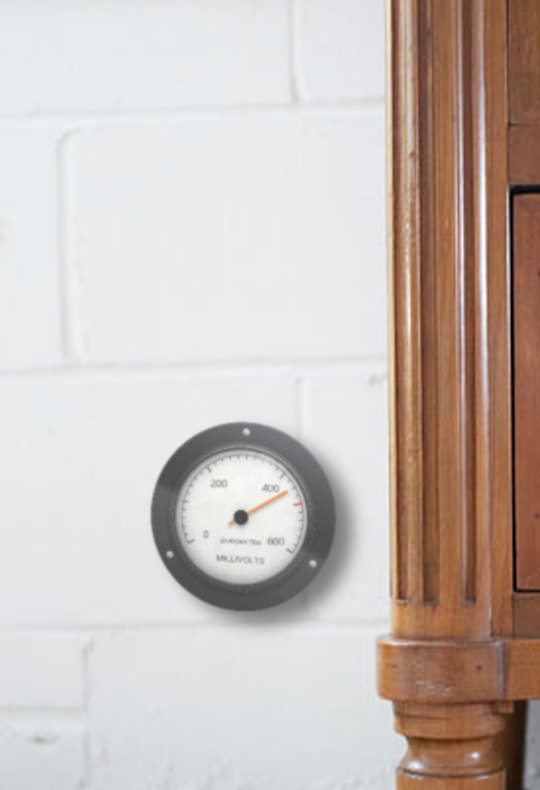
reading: **440** mV
